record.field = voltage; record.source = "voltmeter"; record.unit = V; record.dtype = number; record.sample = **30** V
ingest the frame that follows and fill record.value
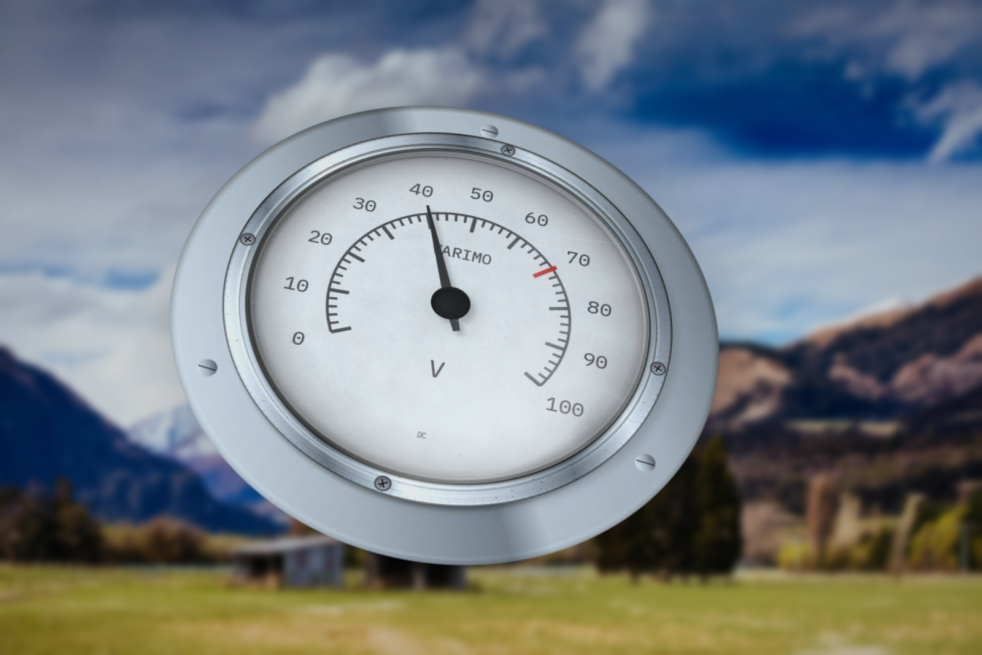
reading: **40** V
